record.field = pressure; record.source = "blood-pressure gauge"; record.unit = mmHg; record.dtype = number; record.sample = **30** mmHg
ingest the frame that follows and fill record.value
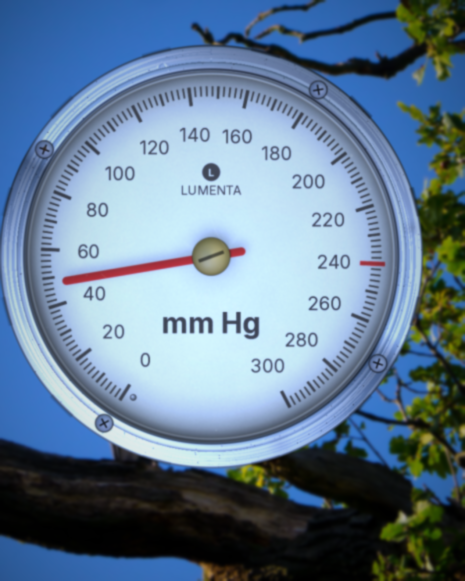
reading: **48** mmHg
